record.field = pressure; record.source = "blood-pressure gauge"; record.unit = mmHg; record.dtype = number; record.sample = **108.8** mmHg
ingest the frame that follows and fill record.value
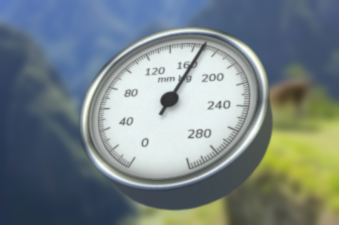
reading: **170** mmHg
